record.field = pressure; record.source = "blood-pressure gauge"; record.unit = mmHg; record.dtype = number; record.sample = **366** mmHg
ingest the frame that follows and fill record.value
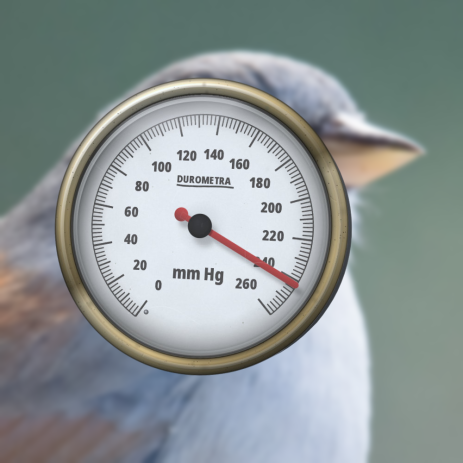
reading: **242** mmHg
